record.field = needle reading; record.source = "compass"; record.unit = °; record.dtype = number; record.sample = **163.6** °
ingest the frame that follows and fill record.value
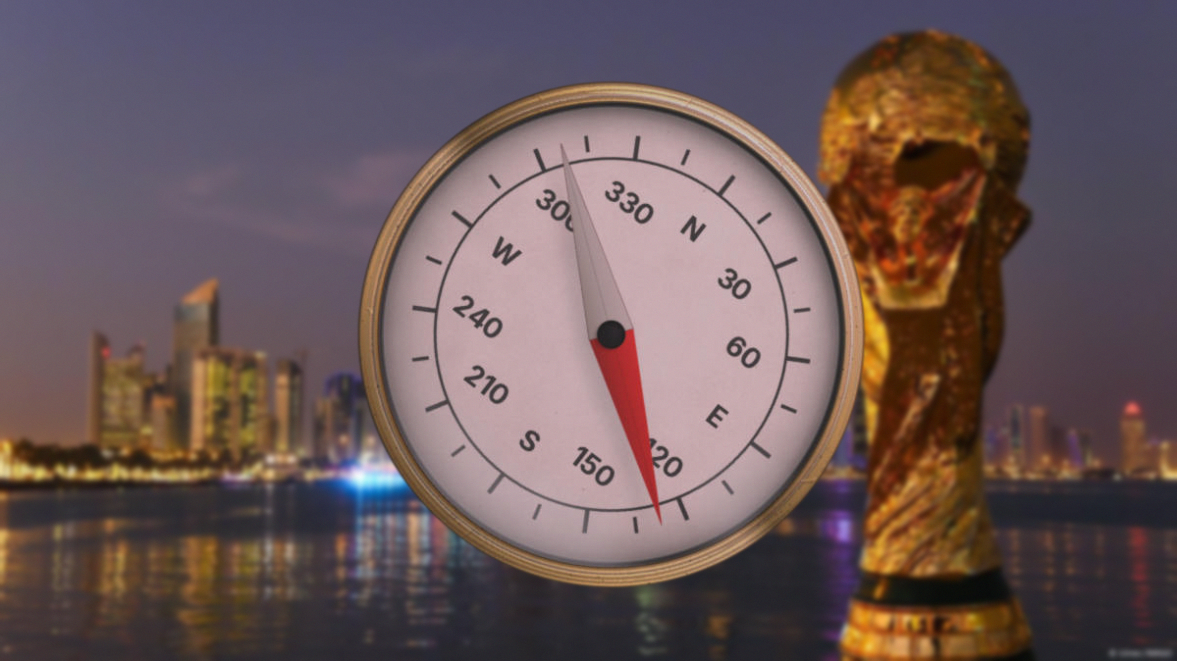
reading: **127.5** °
